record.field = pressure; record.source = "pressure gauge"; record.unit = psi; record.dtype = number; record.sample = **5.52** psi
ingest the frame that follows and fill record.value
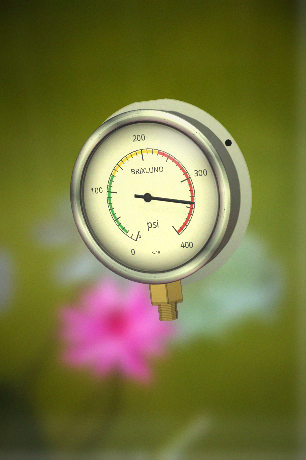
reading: **340** psi
